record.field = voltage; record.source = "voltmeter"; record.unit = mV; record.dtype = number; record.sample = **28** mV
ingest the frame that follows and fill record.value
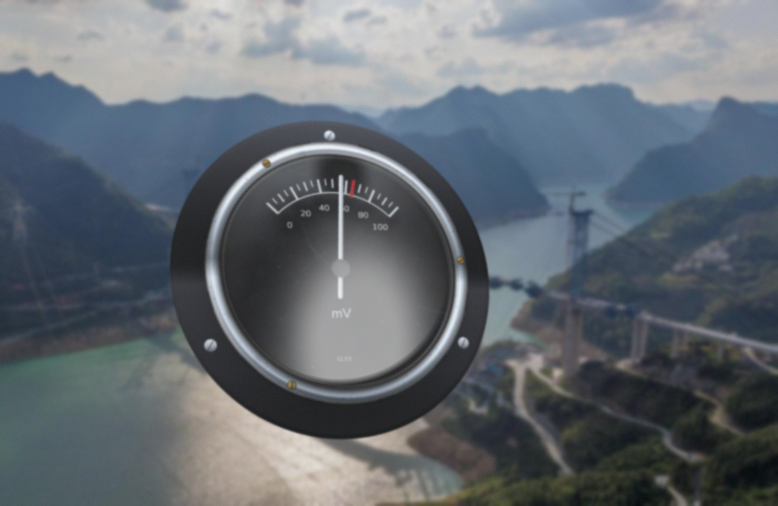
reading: **55** mV
